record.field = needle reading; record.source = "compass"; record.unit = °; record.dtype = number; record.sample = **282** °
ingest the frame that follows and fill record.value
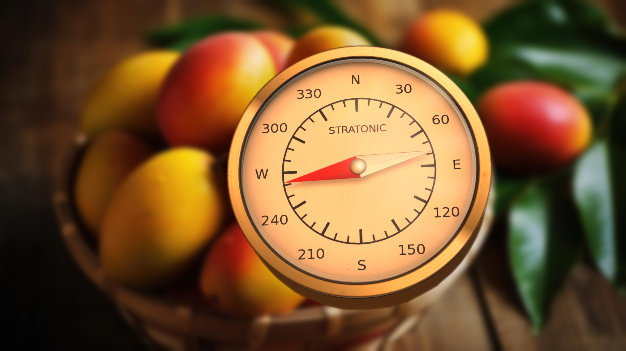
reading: **260** °
